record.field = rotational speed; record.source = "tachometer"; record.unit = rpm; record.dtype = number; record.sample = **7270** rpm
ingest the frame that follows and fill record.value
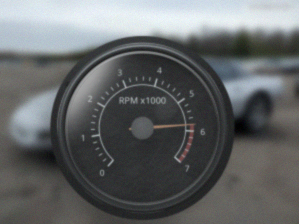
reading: **5800** rpm
